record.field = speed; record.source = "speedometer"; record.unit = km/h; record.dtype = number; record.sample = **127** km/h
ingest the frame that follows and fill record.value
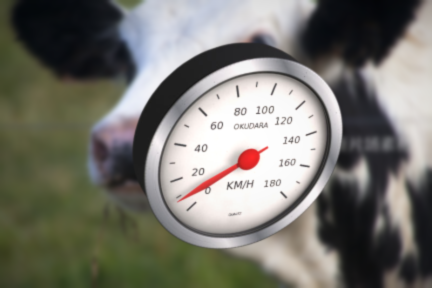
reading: **10** km/h
